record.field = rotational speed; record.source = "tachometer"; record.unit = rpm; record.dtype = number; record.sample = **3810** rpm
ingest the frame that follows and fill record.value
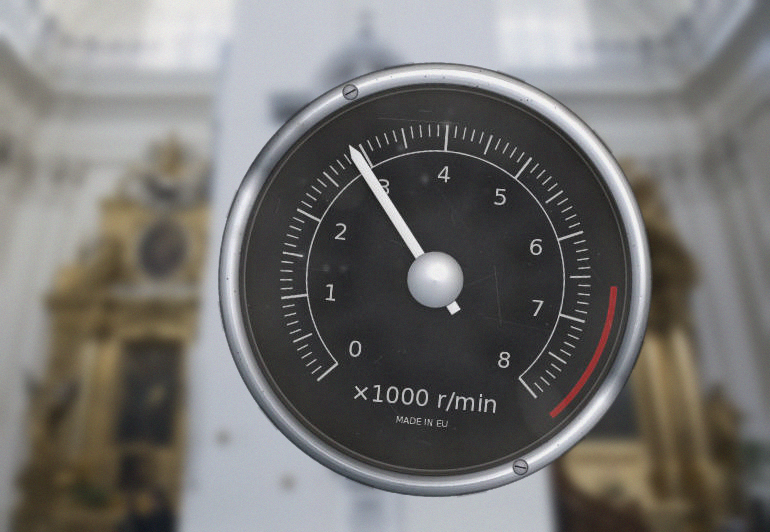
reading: **2900** rpm
